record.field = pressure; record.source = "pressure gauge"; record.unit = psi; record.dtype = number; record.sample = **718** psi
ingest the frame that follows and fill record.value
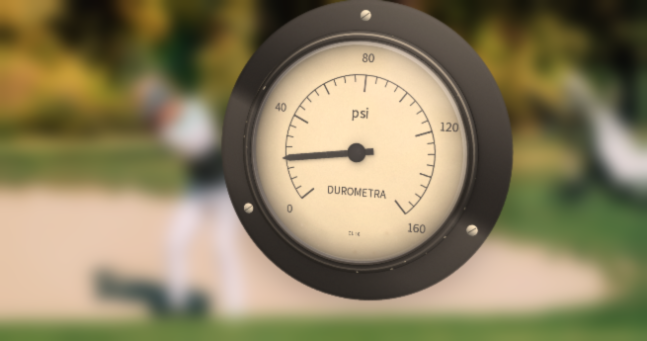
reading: **20** psi
